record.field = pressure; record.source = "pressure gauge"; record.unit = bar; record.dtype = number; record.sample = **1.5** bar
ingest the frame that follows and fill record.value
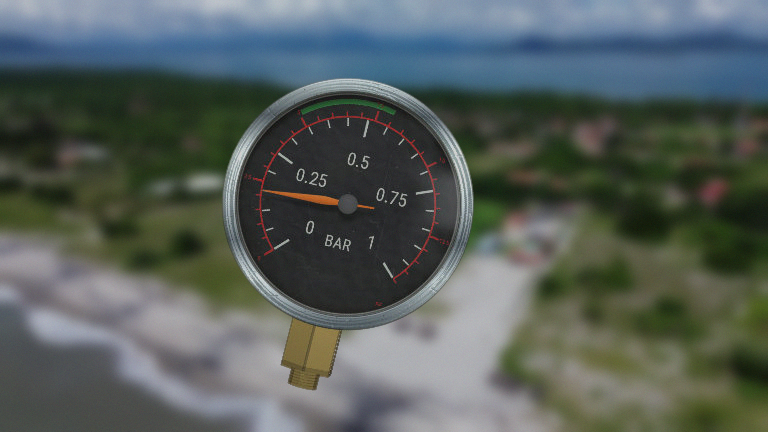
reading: **0.15** bar
